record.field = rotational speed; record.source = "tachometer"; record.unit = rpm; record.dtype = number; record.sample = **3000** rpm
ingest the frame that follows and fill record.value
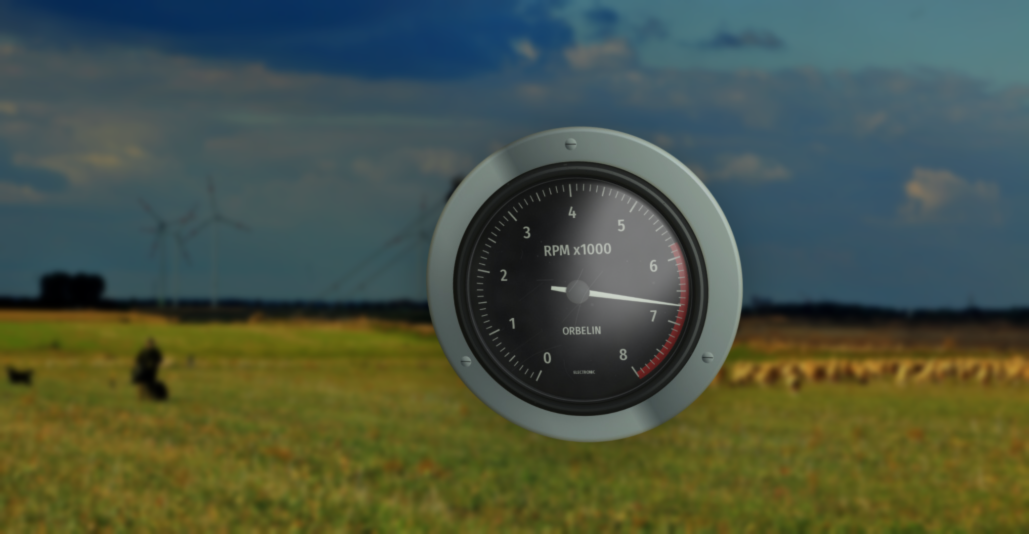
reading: **6700** rpm
